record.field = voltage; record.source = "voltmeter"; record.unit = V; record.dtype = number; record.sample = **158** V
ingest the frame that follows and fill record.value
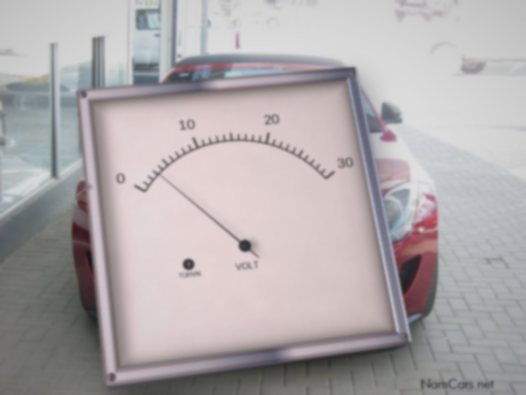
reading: **3** V
